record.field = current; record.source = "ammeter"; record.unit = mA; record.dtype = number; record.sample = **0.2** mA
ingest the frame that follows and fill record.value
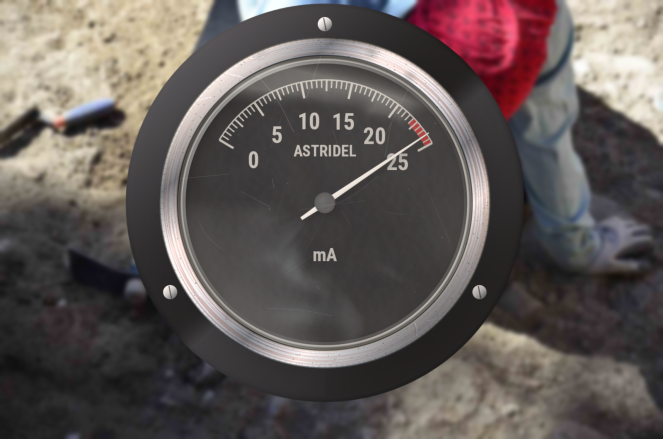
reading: **24** mA
